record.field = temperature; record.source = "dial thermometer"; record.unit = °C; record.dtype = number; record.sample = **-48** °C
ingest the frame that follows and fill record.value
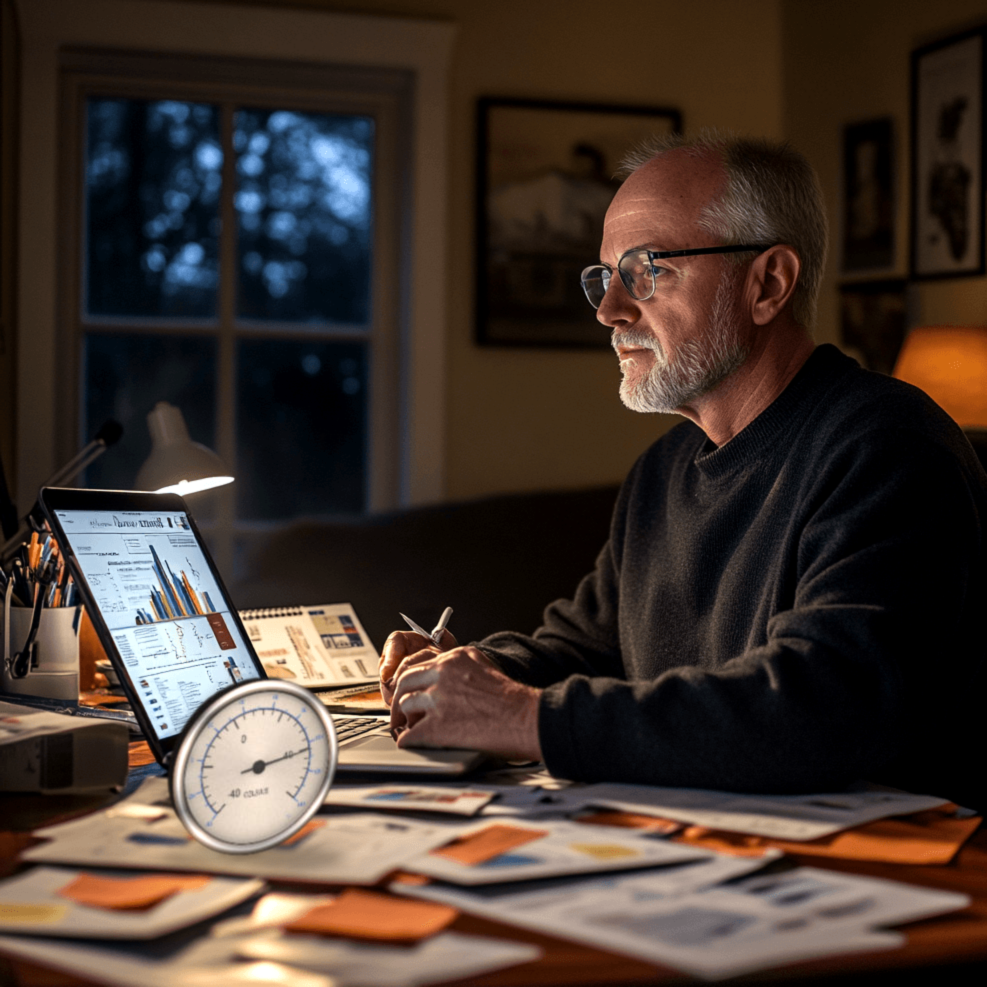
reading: **40** °C
